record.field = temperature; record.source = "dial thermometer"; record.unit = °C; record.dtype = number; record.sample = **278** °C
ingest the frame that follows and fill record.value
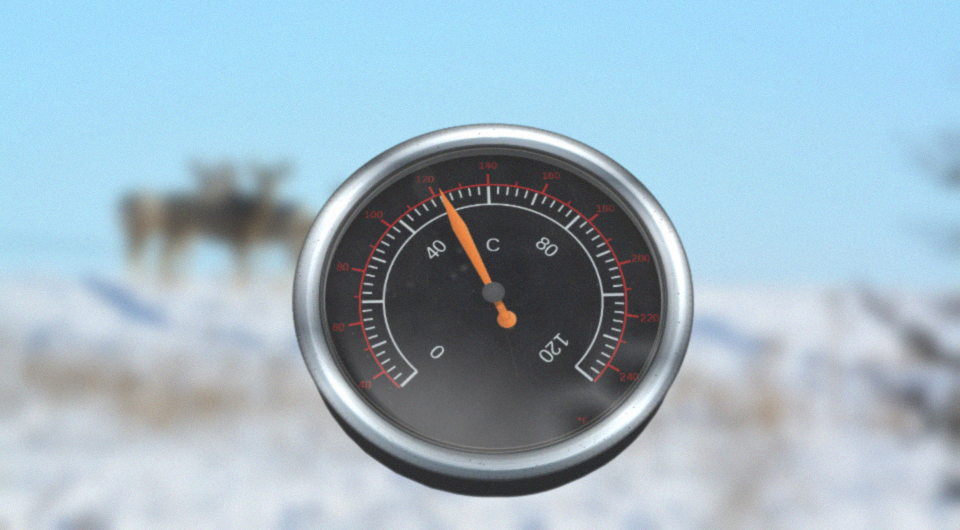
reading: **50** °C
